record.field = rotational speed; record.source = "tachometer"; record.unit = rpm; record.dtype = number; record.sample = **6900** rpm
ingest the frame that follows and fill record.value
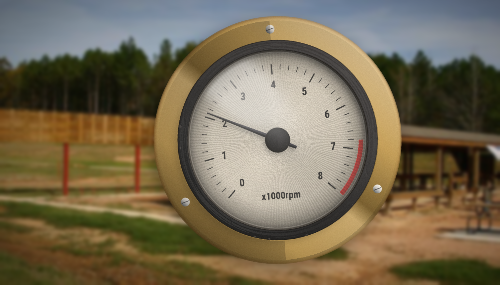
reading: **2100** rpm
